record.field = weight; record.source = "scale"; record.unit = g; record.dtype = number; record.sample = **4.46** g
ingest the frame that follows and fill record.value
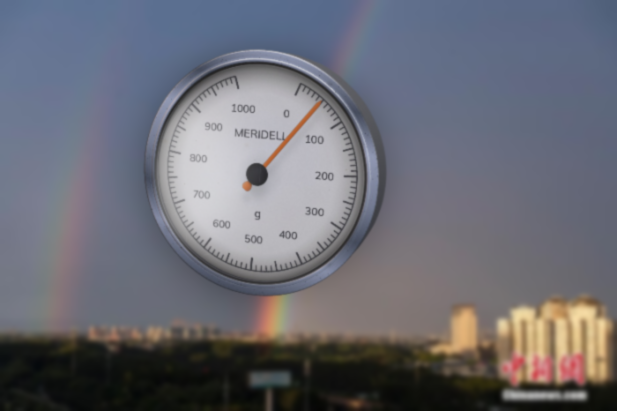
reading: **50** g
